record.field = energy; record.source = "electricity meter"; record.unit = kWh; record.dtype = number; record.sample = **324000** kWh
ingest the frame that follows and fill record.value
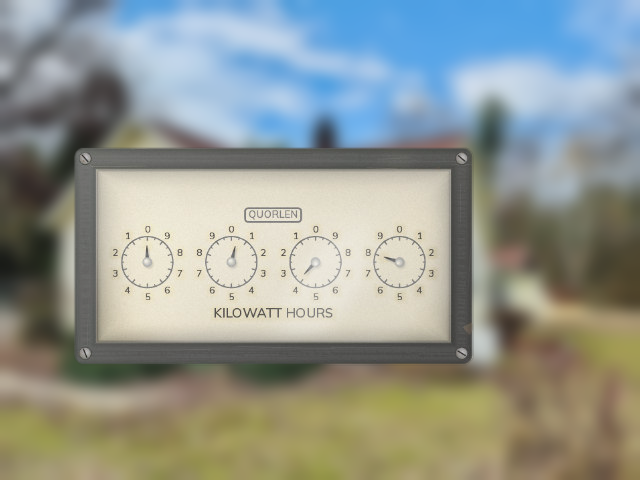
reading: **38** kWh
